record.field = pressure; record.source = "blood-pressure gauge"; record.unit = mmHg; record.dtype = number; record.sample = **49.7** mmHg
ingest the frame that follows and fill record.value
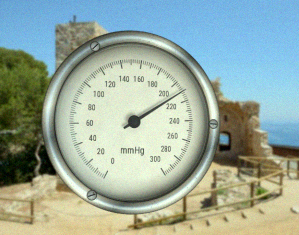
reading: **210** mmHg
